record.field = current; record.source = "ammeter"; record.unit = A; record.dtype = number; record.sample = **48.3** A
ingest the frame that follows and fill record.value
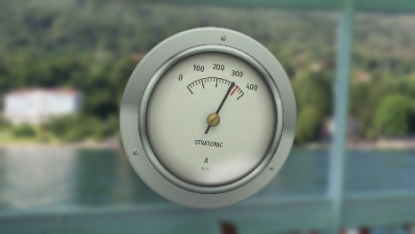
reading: **300** A
